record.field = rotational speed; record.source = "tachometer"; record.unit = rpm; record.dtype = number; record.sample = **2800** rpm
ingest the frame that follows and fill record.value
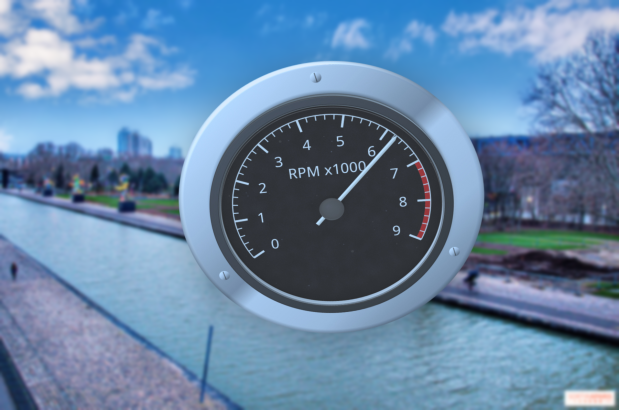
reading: **6200** rpm
